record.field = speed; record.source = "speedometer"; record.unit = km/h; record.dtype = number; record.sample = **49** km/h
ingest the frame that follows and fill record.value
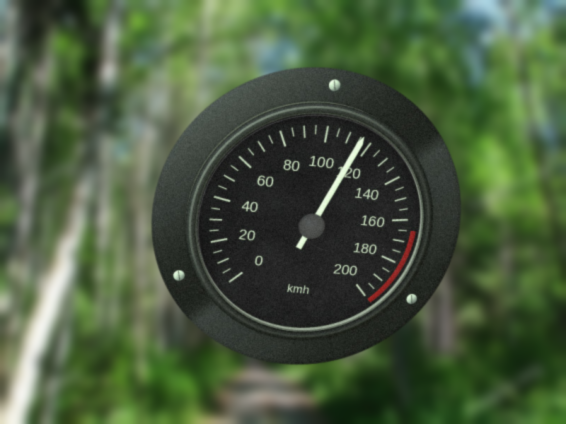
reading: **115** km/h
